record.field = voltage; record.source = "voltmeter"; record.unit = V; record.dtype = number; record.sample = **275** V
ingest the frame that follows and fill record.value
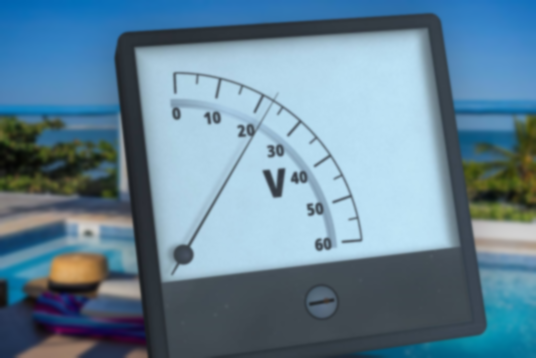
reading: **22.5** V
